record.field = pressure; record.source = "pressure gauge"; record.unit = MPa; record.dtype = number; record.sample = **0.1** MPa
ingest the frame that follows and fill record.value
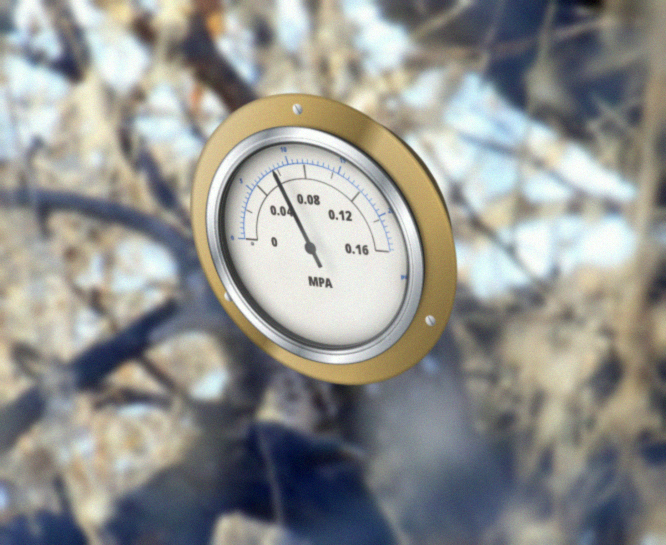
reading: **0.06** MPa
